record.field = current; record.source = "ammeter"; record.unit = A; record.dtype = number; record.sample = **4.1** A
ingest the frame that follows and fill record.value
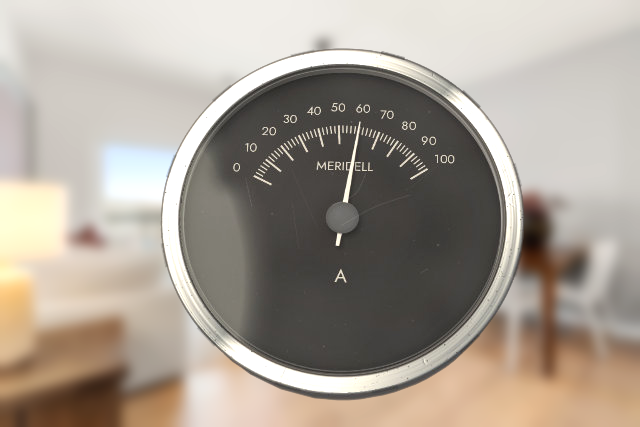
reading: **60** A
